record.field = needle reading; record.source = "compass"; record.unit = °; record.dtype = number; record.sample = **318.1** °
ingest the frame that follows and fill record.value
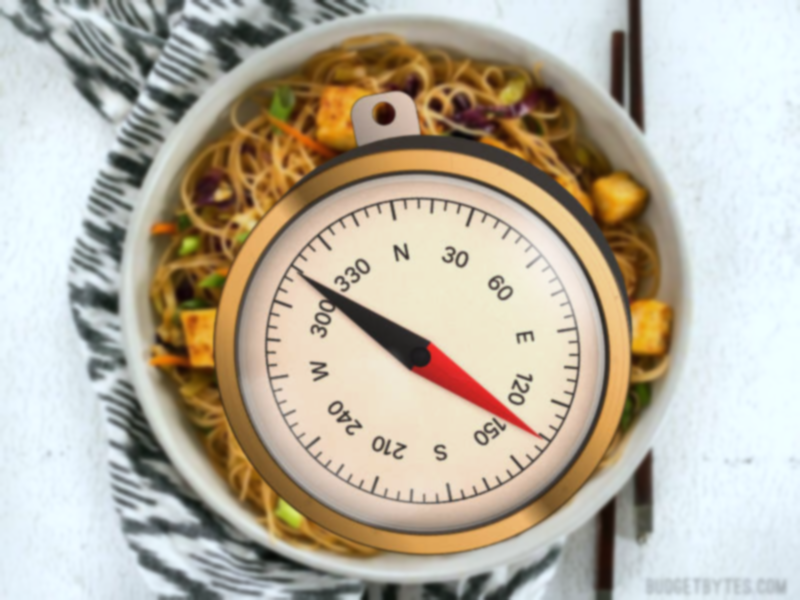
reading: **135** °
